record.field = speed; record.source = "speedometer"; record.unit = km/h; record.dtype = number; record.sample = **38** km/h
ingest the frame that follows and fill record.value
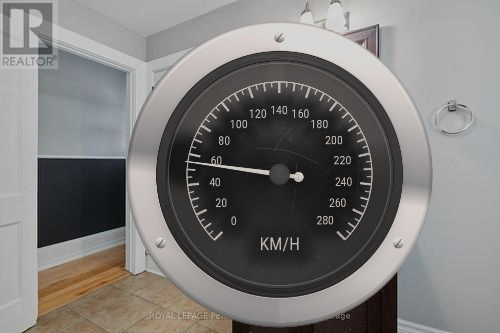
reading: **55** km/h
